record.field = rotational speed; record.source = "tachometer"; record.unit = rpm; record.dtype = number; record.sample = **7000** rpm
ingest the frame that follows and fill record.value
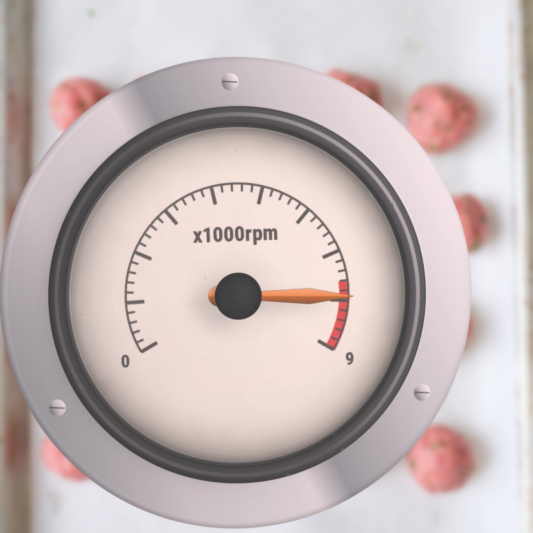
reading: **7900** rpm
